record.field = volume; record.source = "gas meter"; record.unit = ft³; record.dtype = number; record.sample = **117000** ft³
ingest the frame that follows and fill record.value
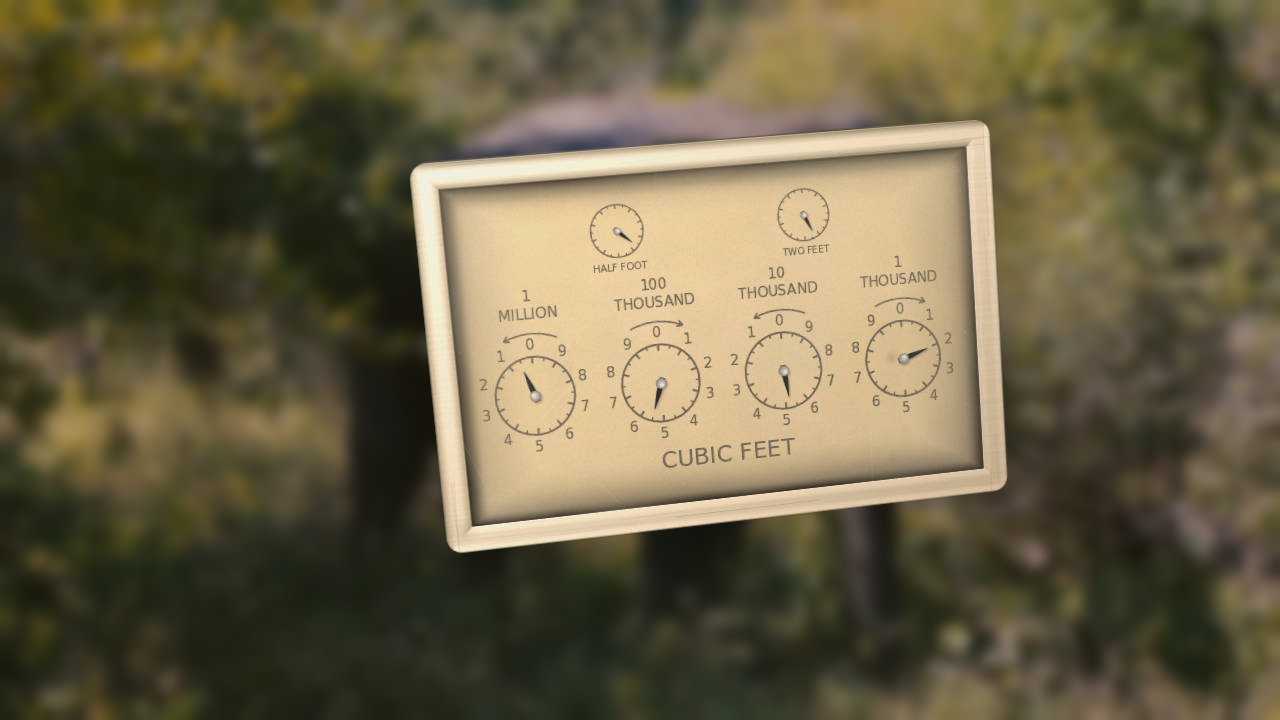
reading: **55200** ft³
